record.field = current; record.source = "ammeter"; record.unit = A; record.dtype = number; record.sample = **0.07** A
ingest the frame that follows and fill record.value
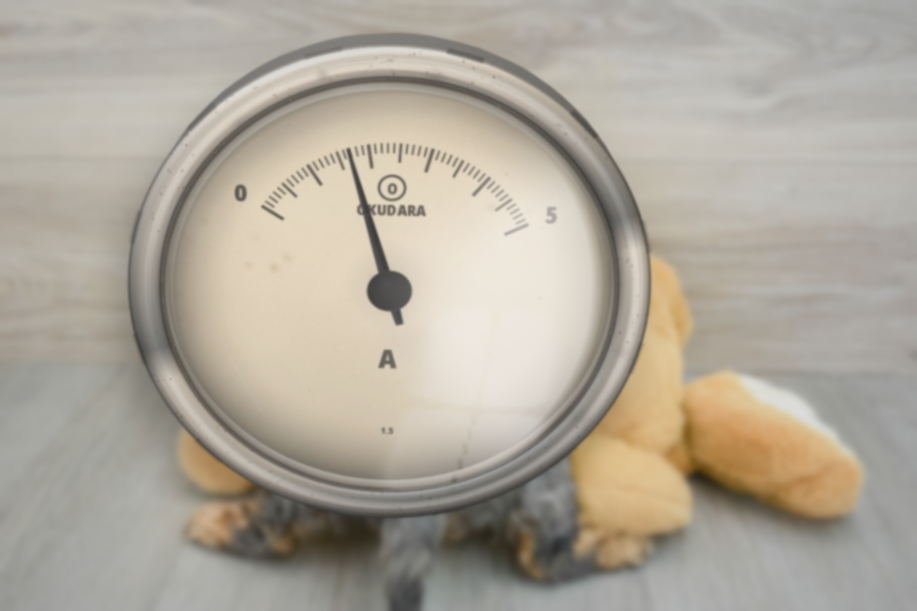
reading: **1.7** A
